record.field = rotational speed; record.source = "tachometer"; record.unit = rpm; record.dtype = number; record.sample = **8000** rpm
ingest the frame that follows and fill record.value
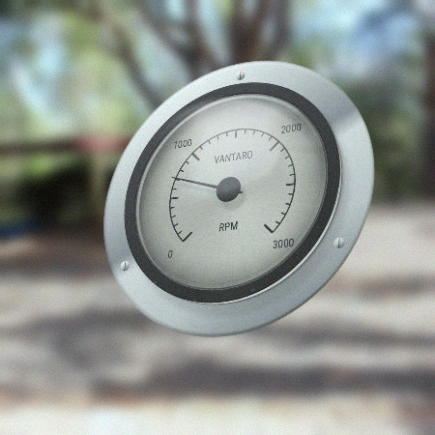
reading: **700** rpm
